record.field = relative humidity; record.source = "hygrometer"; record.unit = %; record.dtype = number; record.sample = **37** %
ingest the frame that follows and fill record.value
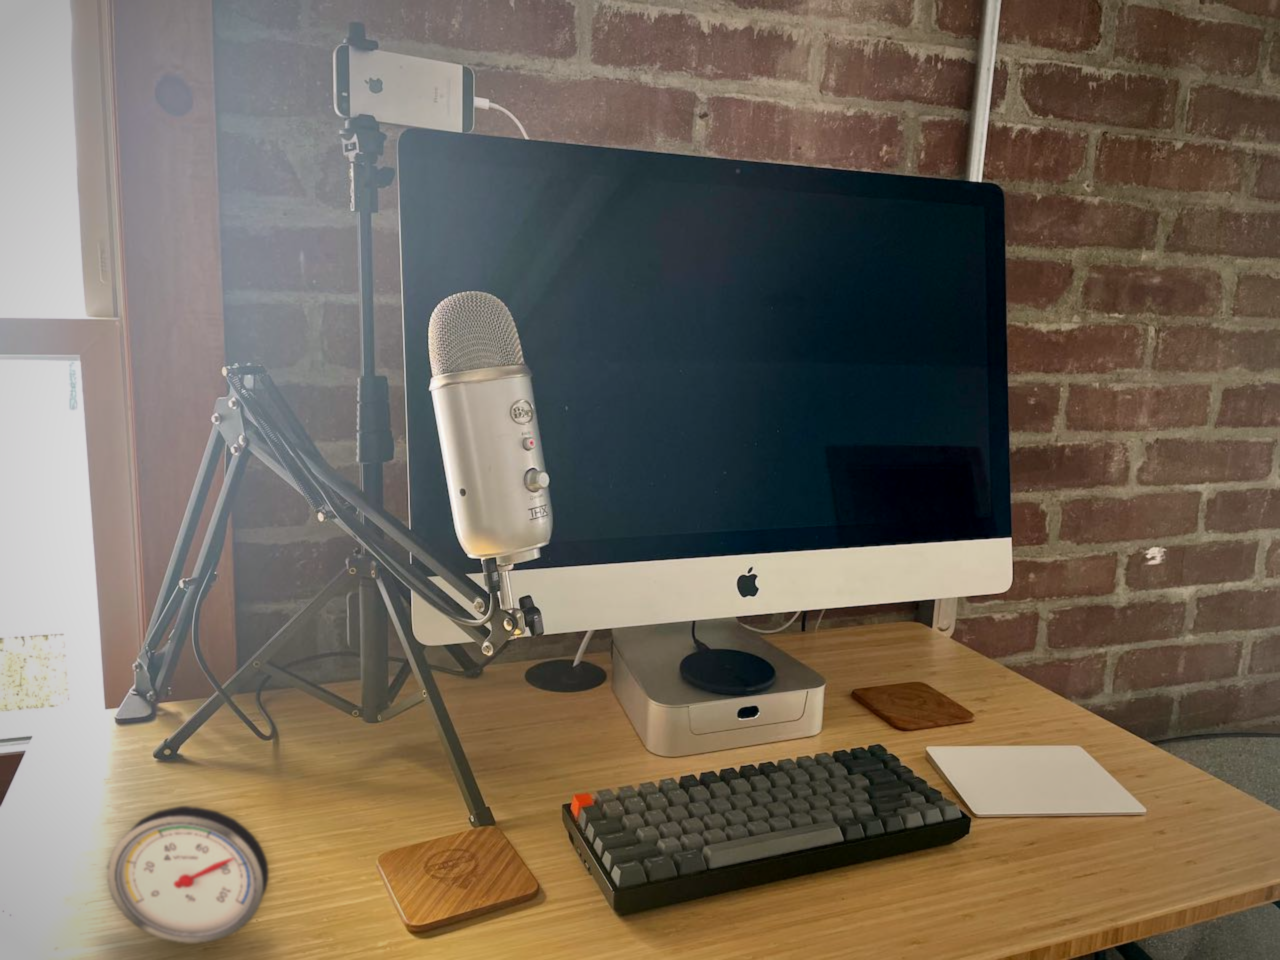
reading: **75** %
